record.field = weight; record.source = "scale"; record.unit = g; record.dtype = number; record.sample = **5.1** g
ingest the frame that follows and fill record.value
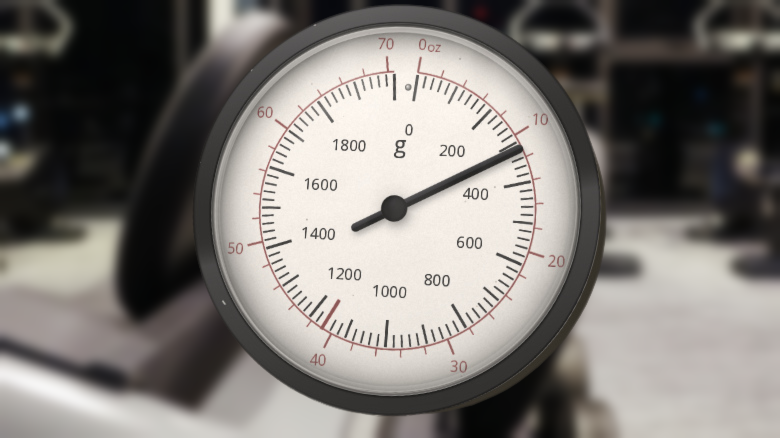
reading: **320** g
